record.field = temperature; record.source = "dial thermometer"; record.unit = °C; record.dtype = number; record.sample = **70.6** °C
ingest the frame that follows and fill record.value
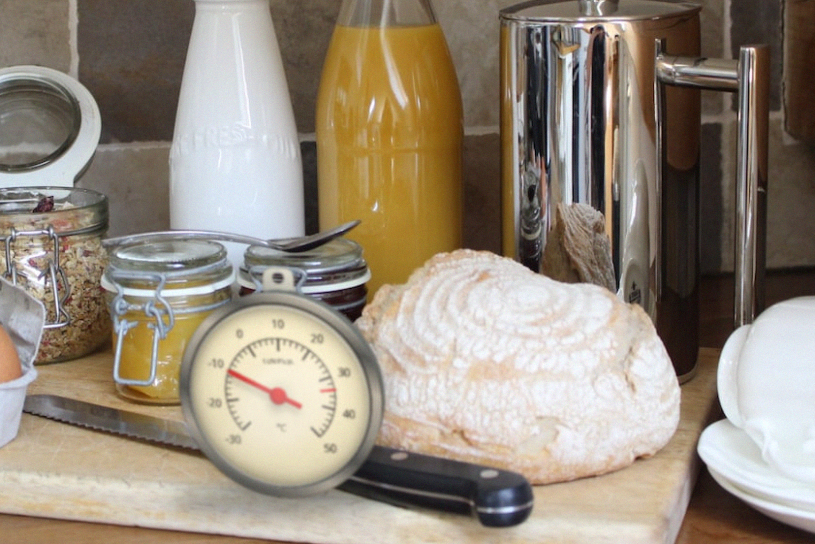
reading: **-10** °C
